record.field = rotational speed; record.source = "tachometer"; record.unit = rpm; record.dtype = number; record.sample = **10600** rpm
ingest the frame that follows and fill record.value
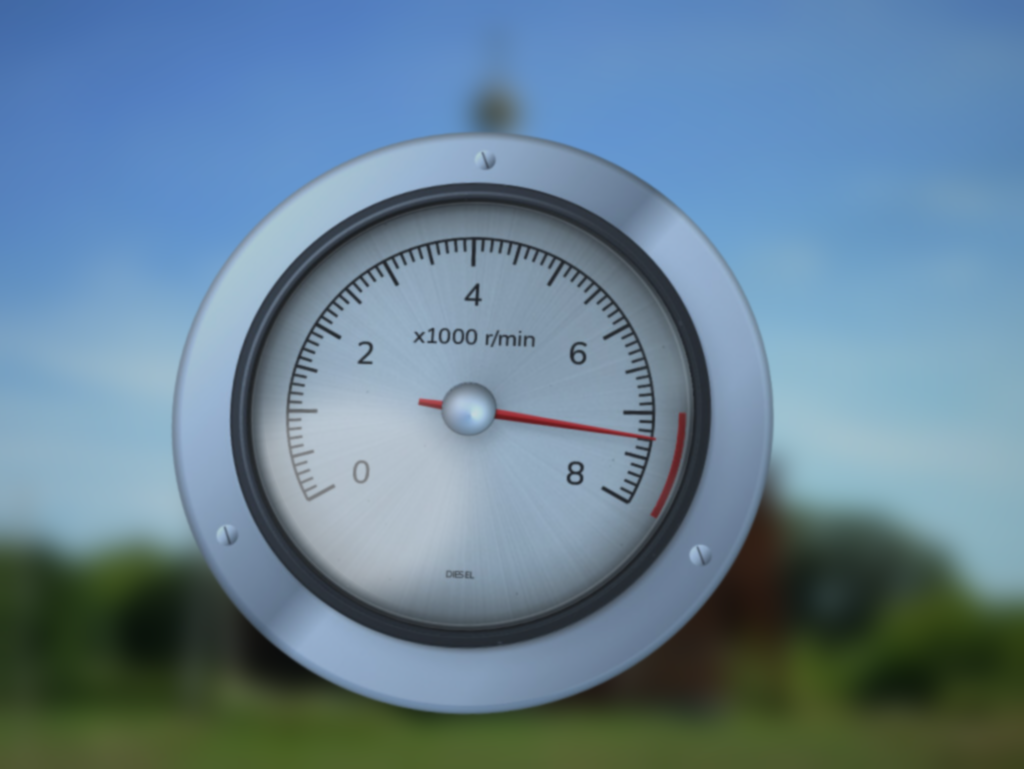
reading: **7300** rpm
